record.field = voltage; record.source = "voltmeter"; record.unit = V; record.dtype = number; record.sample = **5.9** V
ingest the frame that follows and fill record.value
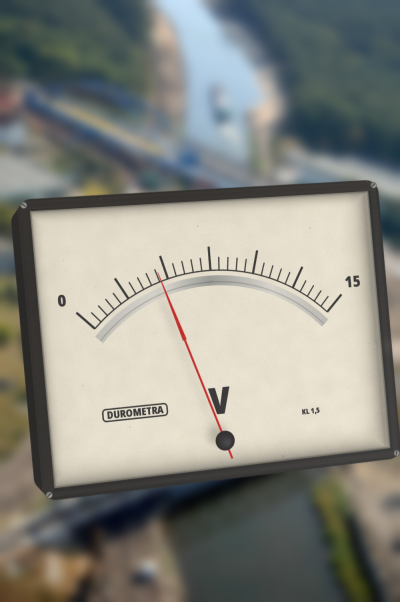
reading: **4.5** V
